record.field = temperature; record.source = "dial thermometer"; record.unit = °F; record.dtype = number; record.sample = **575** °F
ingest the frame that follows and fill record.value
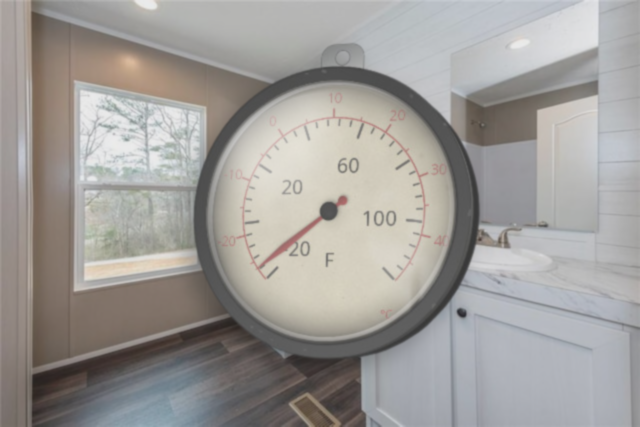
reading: **-16** °F
